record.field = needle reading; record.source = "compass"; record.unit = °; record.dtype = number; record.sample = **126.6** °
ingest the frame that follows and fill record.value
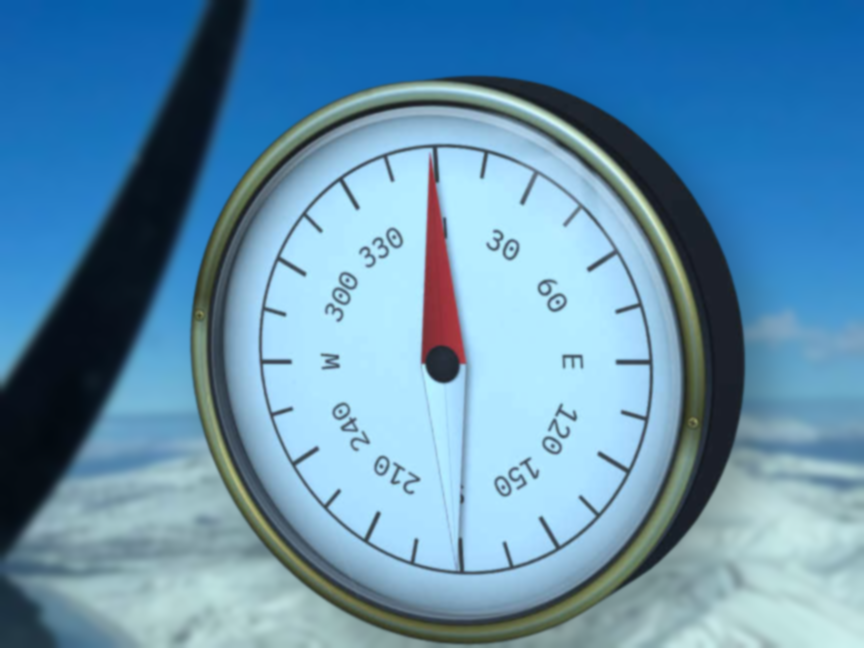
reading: **0** °
